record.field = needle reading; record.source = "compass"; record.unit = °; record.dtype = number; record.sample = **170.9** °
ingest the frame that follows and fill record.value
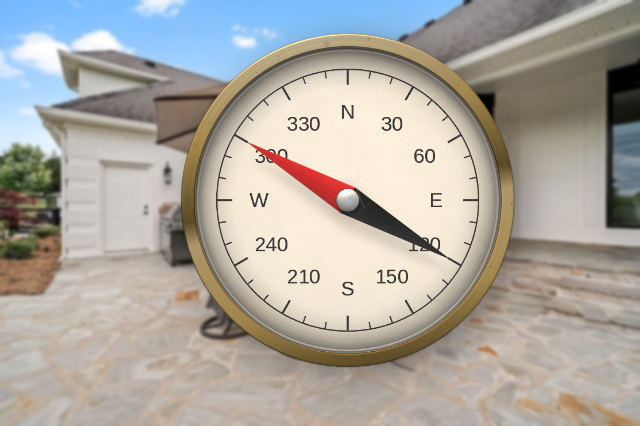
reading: **300** °
